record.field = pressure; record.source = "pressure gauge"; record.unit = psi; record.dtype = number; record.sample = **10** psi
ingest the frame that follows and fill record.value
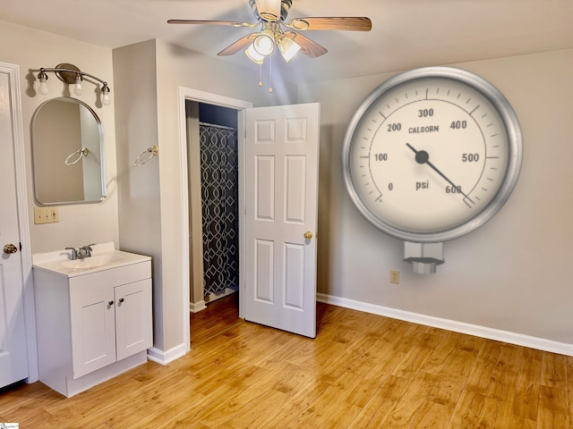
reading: **590** psi
